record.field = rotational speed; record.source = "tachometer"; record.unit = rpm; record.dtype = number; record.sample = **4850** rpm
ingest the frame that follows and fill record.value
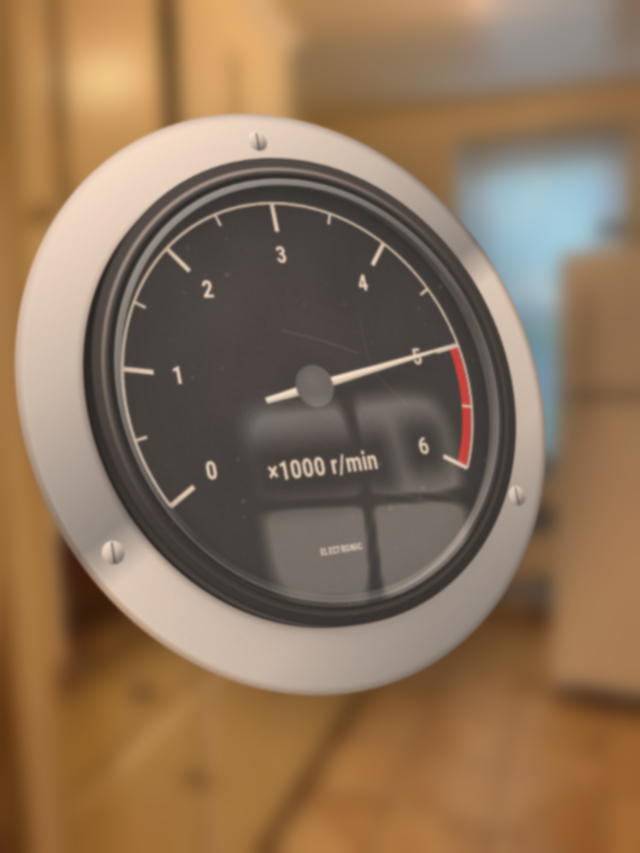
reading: **5000** rpm
